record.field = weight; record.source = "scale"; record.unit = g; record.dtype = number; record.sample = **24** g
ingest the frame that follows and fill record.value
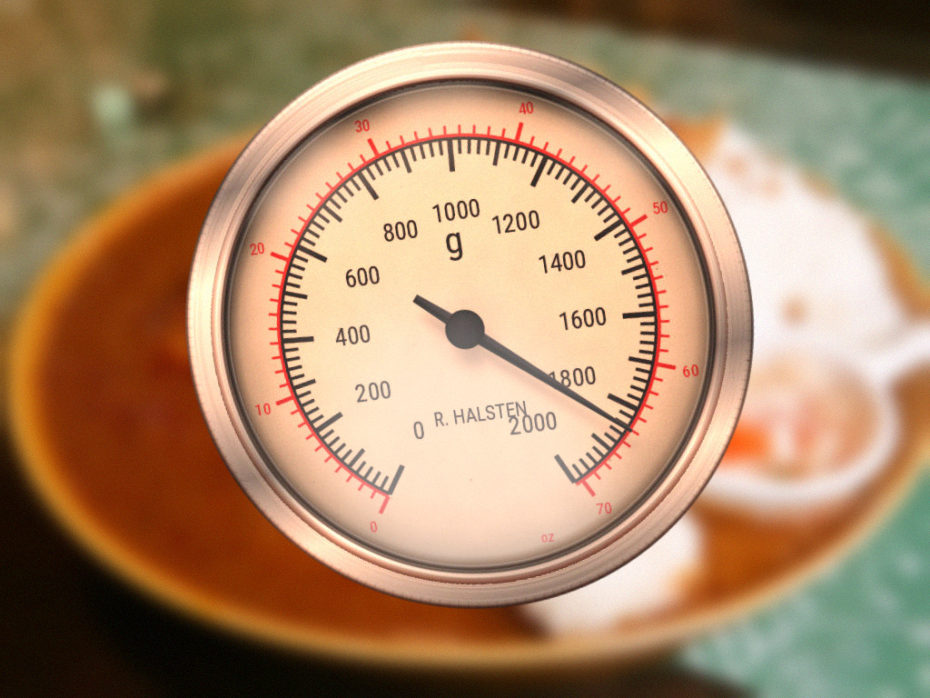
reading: **1840** g
